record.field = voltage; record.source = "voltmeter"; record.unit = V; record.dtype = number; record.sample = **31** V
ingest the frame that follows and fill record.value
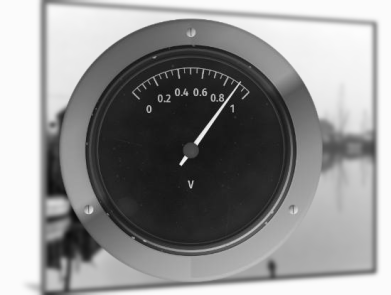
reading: **0.9** V
